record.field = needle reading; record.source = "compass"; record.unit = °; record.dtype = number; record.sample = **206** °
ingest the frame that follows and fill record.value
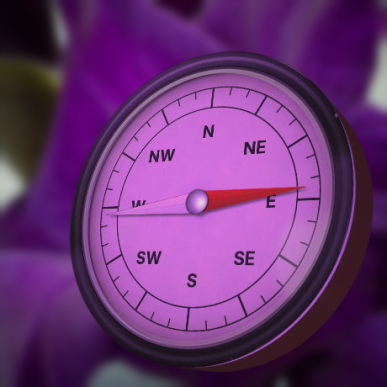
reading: **85** °
